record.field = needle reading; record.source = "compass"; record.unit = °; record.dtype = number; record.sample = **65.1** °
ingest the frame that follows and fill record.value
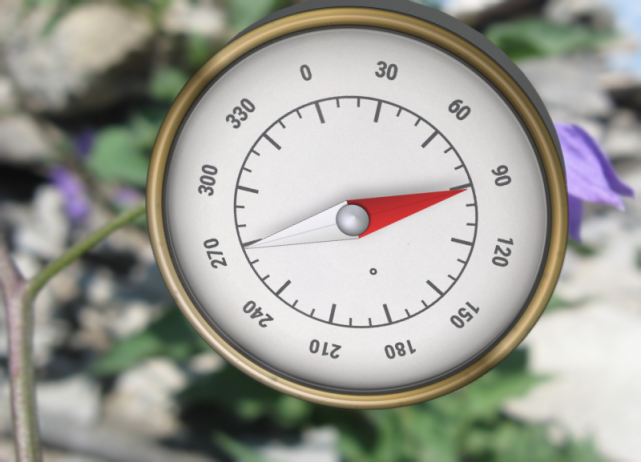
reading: **90** °
